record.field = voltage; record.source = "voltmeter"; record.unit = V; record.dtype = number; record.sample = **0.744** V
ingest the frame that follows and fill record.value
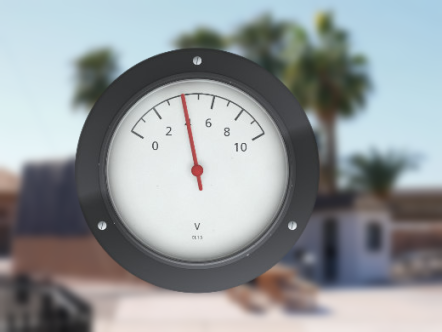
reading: **4** V
